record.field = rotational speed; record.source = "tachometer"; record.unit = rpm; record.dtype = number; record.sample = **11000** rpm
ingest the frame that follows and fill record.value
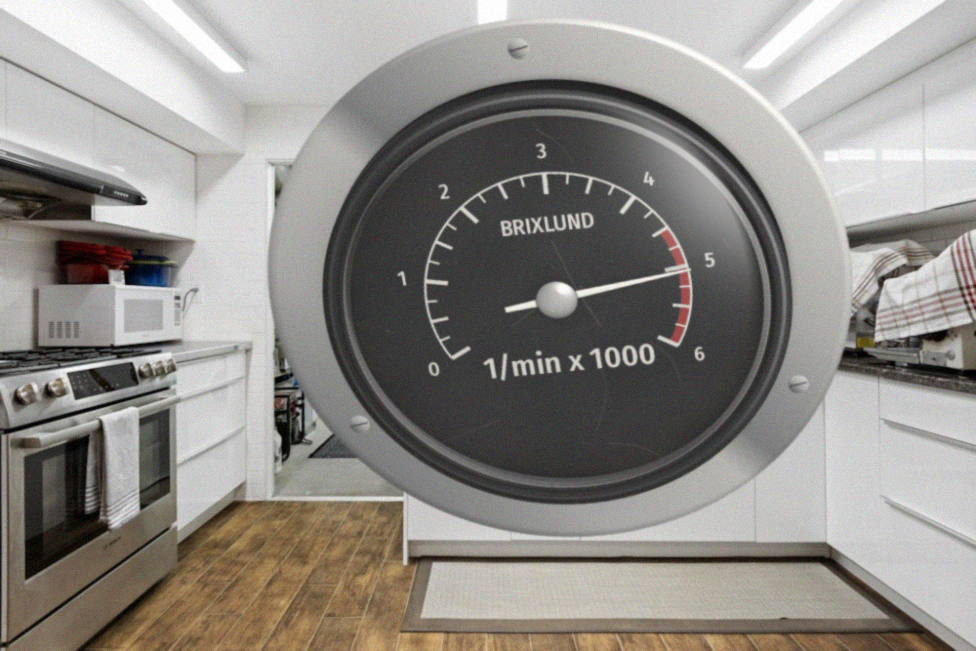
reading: **5000** rpm
